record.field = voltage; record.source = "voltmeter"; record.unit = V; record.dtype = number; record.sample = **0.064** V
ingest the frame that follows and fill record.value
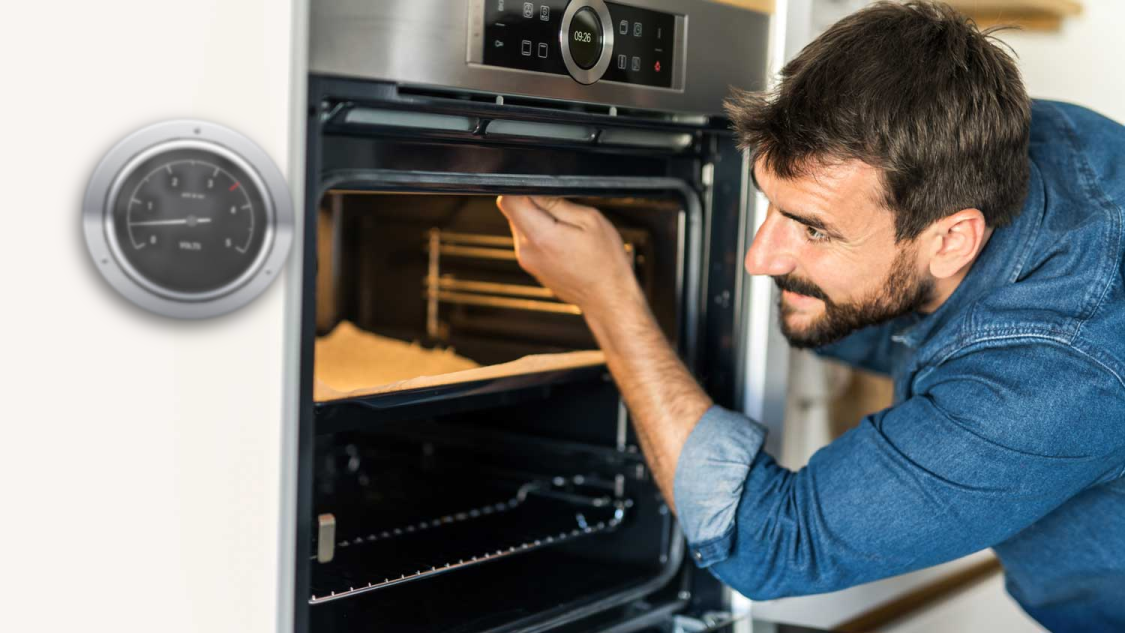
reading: **0.5** V
